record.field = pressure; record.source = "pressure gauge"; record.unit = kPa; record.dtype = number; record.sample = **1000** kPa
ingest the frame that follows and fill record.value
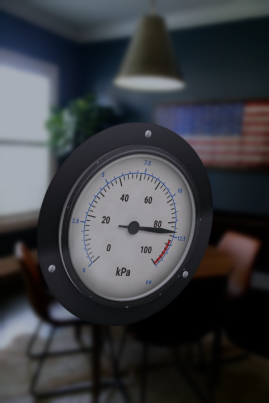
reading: **84** kPa
